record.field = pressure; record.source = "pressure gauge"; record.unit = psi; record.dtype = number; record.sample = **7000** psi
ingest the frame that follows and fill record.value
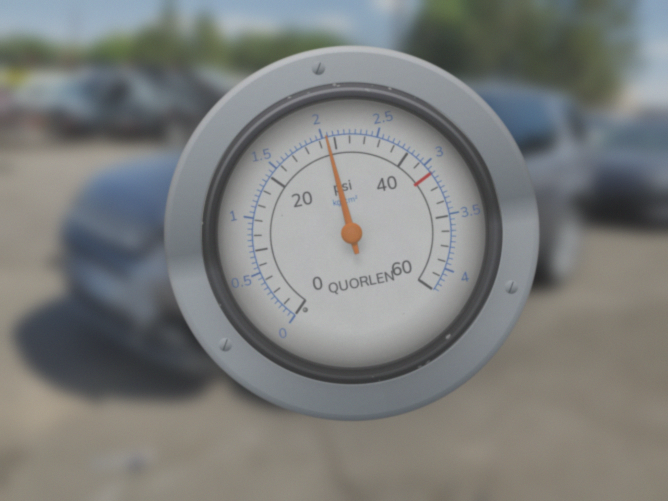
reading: **29** psi
